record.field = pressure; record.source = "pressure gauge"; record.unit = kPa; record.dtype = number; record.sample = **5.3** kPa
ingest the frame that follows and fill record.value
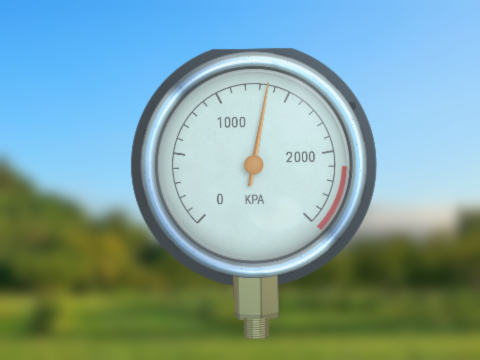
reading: **1350** kPa
